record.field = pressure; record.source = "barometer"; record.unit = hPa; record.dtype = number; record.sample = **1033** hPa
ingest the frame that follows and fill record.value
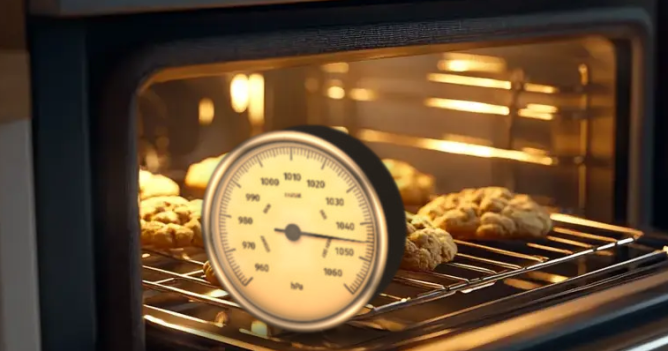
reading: **1045** hPa
